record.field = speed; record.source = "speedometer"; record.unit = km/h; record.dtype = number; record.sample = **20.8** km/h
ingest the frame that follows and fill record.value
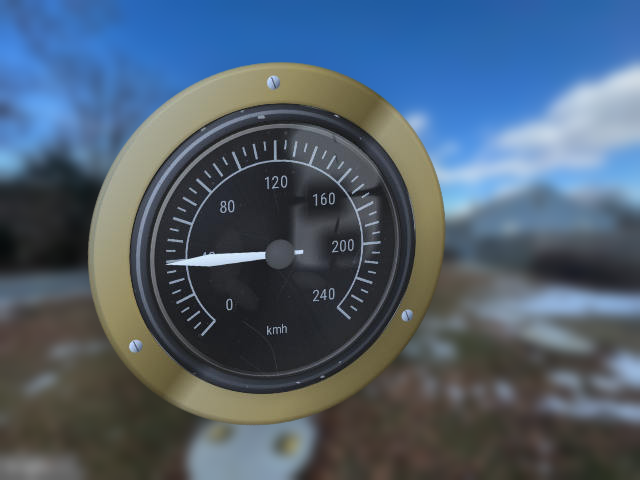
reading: **40** km/h
